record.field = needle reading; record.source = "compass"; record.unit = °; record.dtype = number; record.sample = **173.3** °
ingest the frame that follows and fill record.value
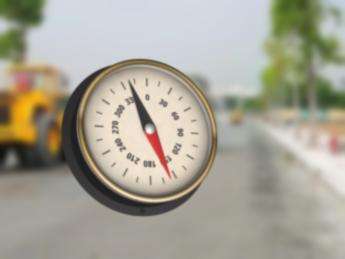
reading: **157.5** °
